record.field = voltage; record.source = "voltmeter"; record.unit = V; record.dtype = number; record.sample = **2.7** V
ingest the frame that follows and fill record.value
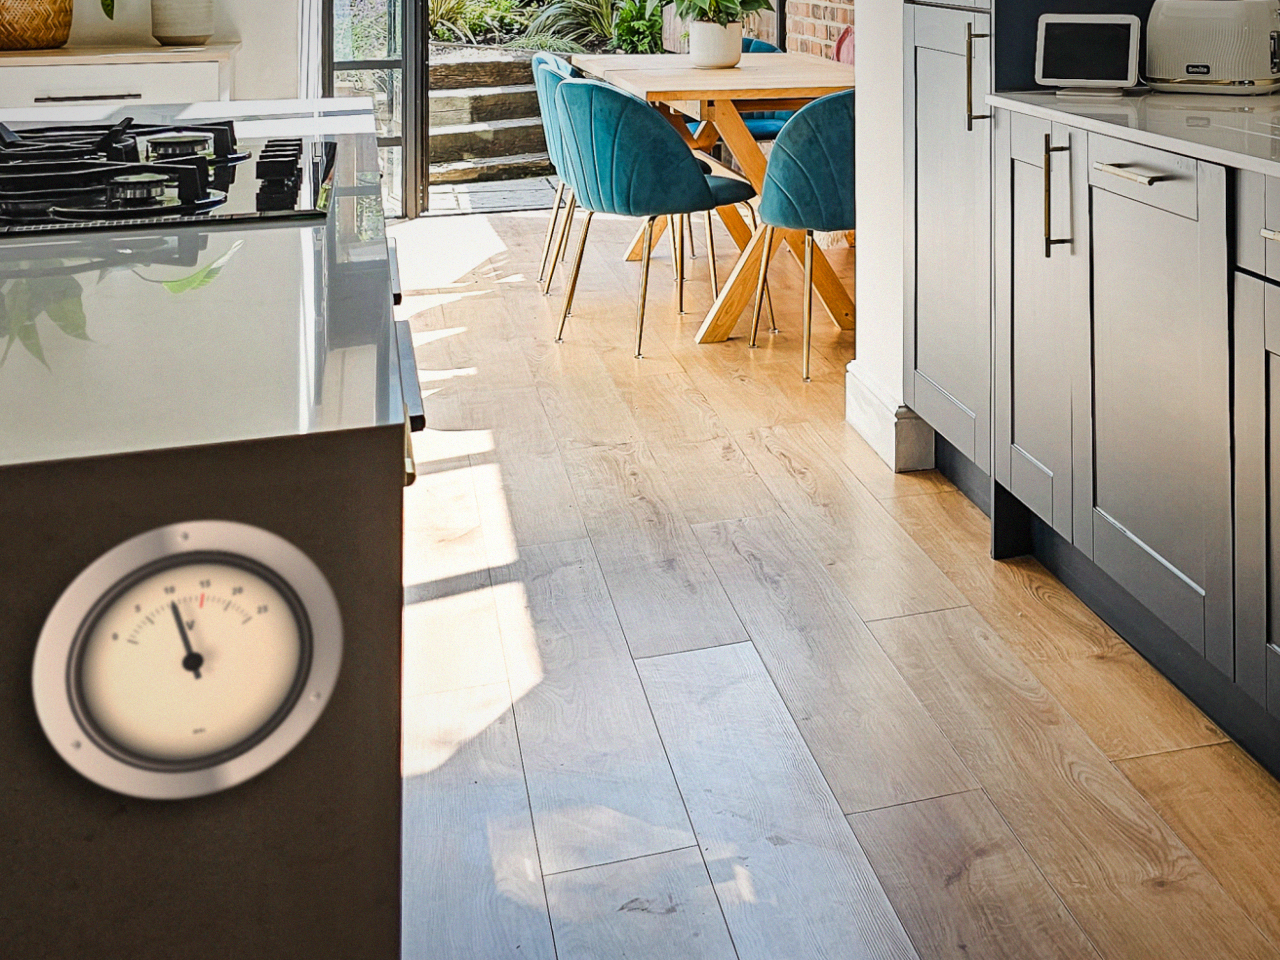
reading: **10** V
